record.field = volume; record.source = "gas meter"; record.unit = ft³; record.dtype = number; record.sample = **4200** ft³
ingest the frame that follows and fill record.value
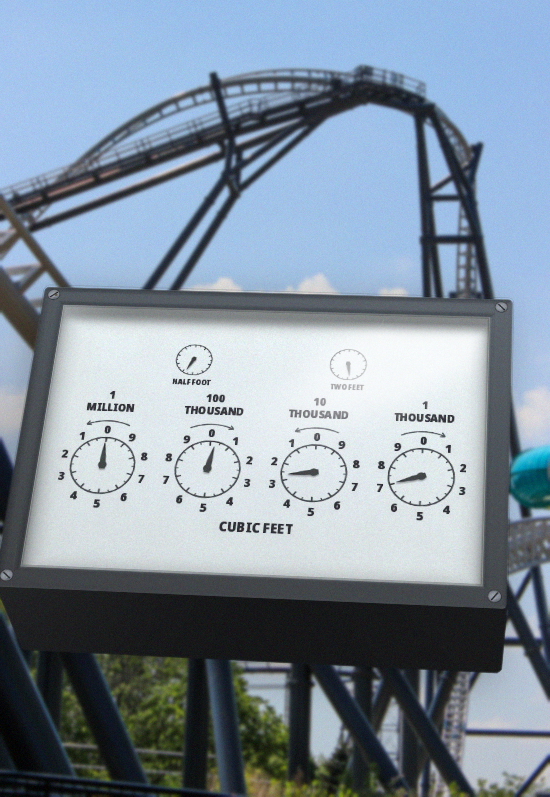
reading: **2700** ft³
